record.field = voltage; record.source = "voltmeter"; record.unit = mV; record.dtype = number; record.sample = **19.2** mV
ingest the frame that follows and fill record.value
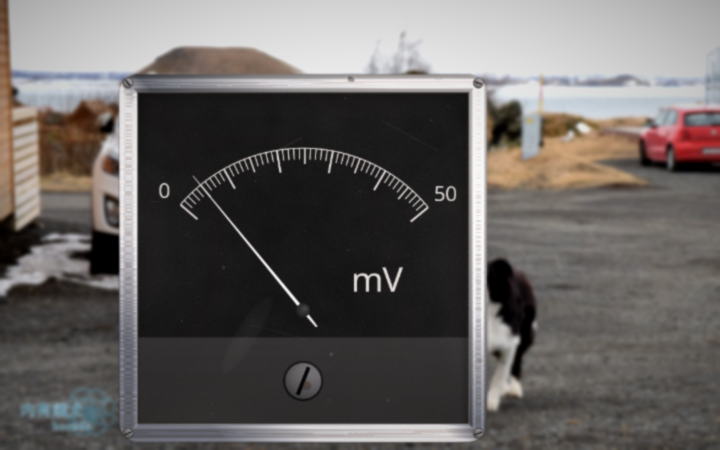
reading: **5** mV
